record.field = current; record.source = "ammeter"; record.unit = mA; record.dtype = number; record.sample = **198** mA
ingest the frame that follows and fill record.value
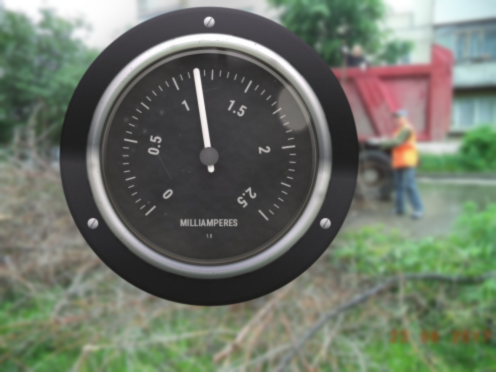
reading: **1.15** mA
